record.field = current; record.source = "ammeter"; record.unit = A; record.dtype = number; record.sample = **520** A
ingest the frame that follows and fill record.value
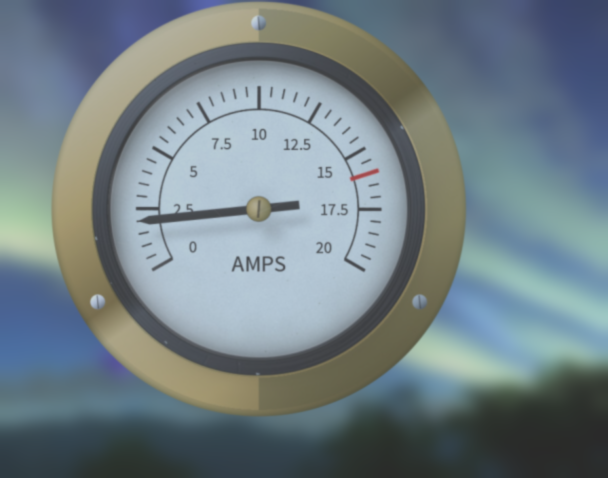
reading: **2** A
